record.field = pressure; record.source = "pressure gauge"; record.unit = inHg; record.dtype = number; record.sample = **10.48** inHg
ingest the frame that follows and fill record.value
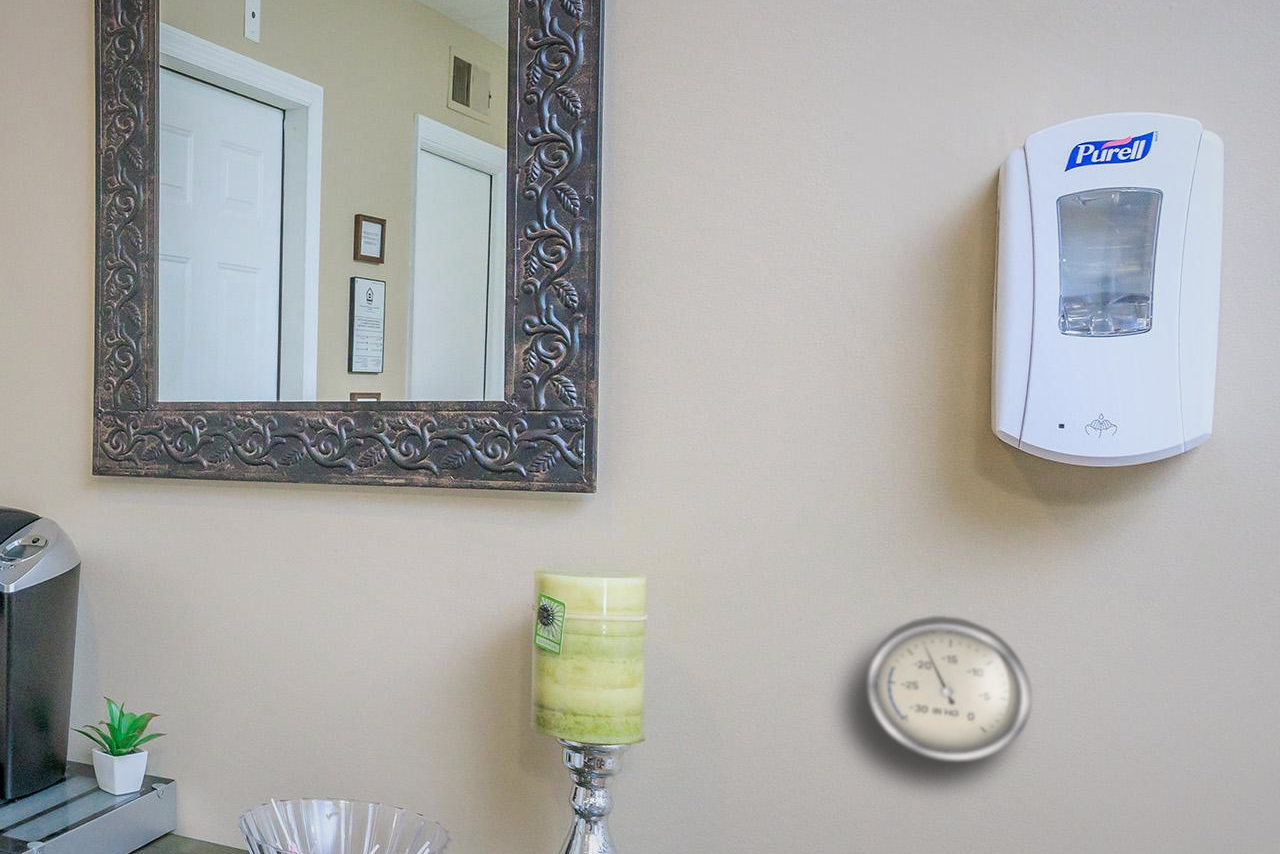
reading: **-18** inHg
